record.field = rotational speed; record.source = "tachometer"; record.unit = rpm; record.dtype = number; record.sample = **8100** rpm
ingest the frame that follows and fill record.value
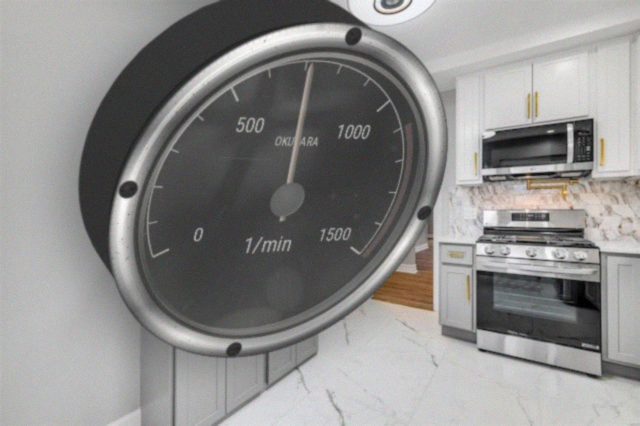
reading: **700** rpm
